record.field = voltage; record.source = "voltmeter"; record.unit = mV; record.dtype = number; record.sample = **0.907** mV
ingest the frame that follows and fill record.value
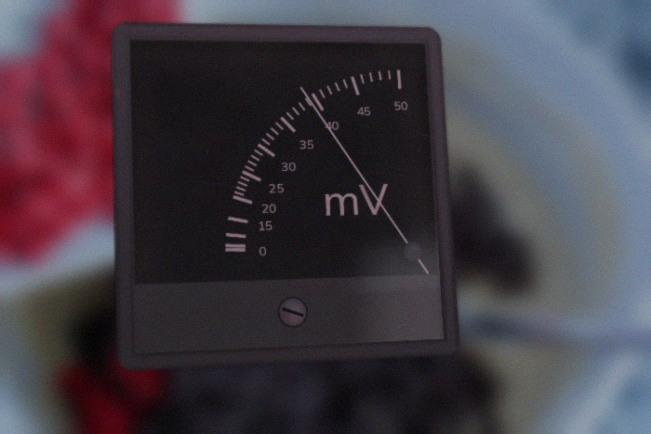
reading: **39** mV
